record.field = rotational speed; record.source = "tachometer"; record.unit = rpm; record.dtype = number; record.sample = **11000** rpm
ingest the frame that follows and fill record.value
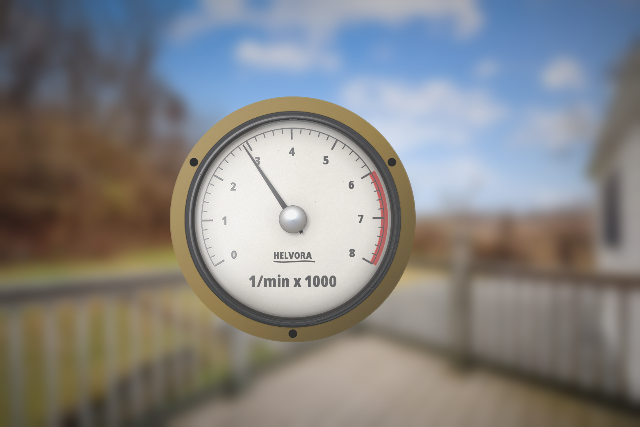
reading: **2900** rpm
